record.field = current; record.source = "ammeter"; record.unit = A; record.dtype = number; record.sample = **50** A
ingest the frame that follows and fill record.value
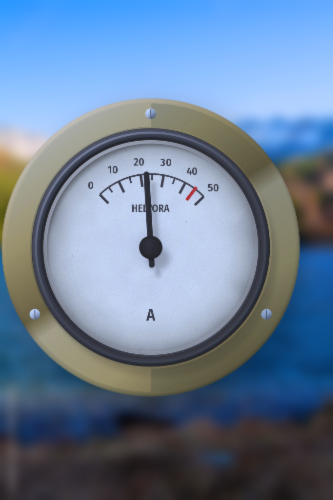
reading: **22.5** A
